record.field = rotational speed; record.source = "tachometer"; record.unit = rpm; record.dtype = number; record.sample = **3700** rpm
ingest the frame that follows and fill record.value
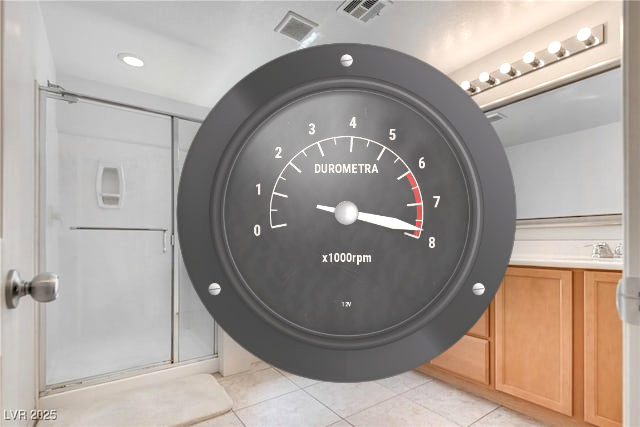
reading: **7750** rpm
